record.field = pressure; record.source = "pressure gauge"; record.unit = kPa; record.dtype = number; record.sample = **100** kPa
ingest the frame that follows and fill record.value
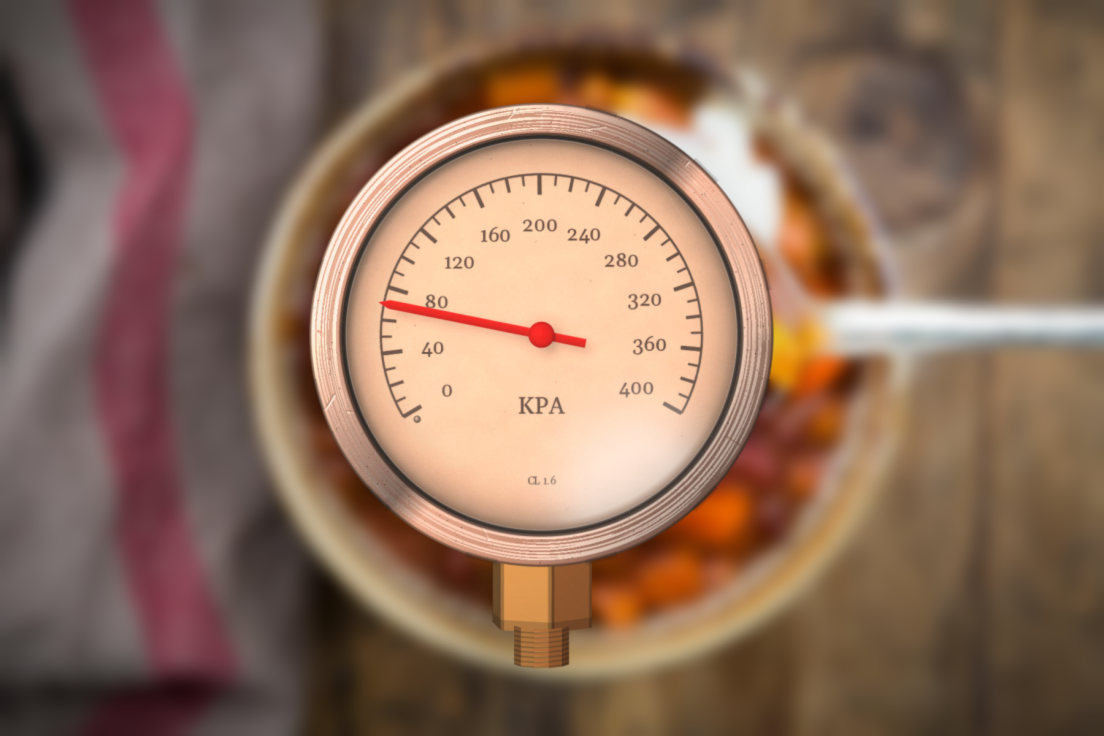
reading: **70** kPa
